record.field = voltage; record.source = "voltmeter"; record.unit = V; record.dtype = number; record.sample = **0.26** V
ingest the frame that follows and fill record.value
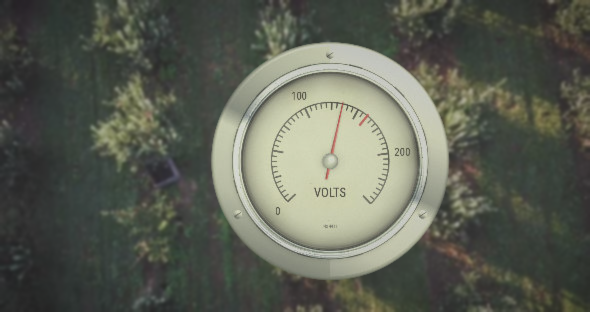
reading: **135** V
